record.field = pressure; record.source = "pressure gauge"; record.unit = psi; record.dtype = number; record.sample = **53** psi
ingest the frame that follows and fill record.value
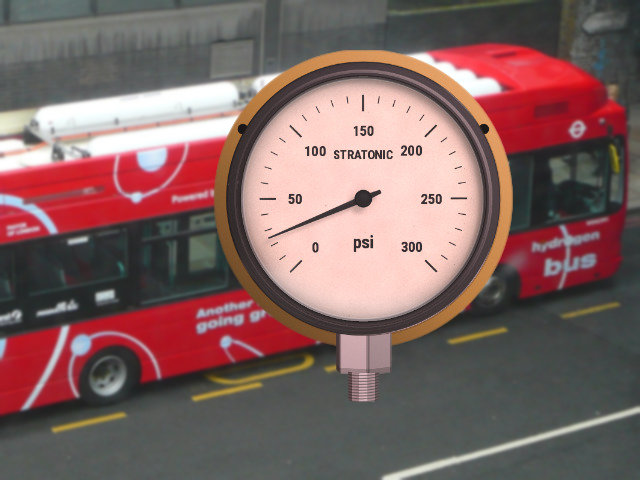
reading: **25** psi
